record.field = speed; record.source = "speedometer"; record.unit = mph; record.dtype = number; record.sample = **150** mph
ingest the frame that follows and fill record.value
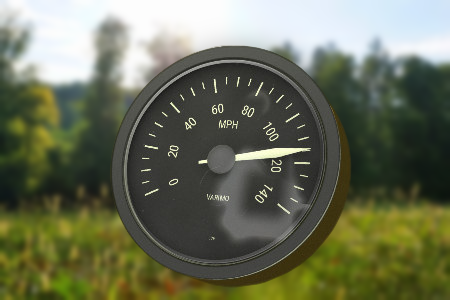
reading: **115** mph
